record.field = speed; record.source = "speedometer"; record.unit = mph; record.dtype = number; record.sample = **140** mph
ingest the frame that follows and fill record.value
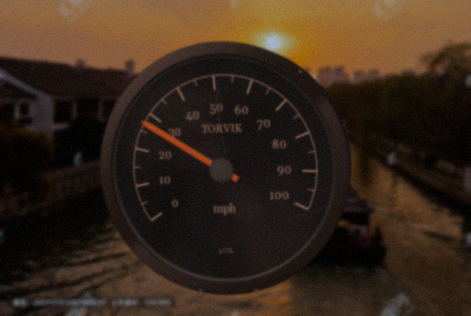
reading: **27.5** mph
